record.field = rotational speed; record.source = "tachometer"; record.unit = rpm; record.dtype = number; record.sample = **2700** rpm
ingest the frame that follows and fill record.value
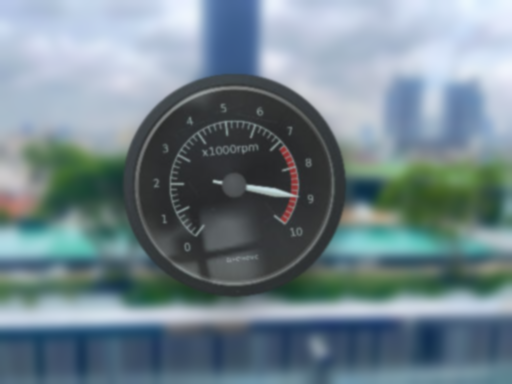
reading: **9000** rpm
